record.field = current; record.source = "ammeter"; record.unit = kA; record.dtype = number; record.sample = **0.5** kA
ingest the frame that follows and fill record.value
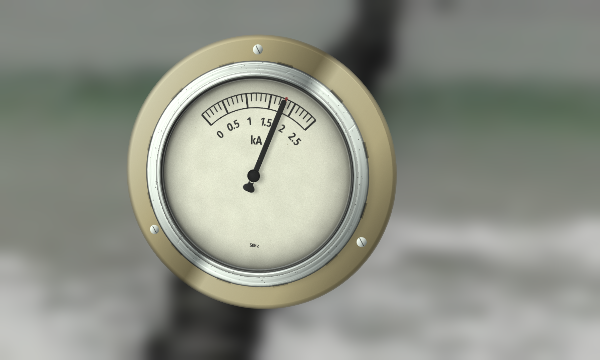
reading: **1.8** kA
